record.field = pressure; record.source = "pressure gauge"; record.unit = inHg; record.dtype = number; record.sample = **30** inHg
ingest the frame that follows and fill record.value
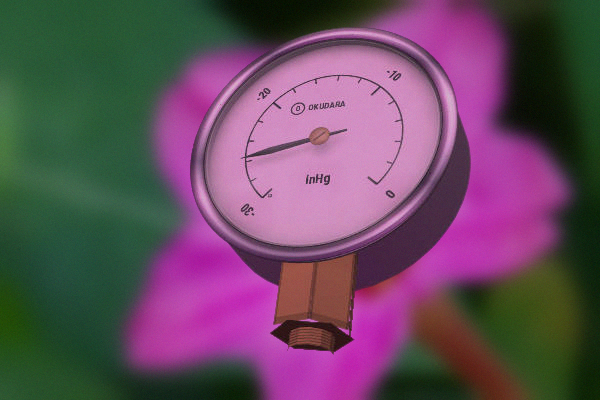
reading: **-26** inHg
